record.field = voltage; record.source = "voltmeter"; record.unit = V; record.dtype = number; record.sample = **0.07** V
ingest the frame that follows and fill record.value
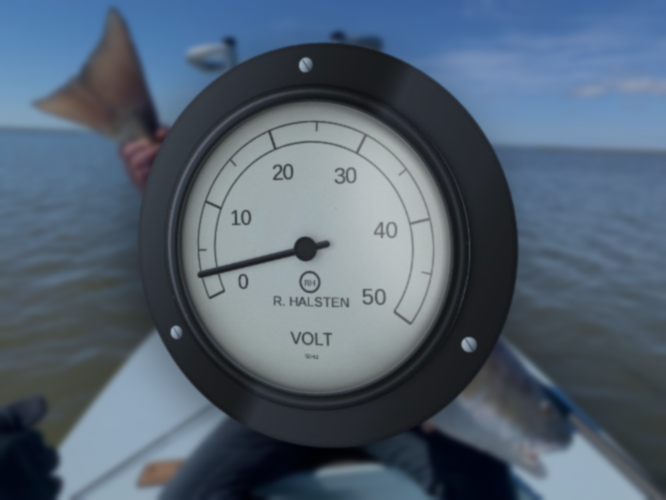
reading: **2.5** V
